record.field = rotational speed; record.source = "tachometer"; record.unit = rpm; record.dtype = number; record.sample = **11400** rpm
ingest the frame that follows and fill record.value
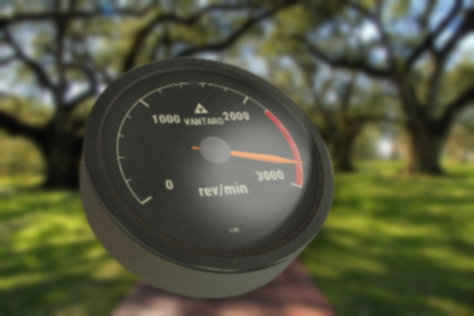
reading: **2800** rpm
